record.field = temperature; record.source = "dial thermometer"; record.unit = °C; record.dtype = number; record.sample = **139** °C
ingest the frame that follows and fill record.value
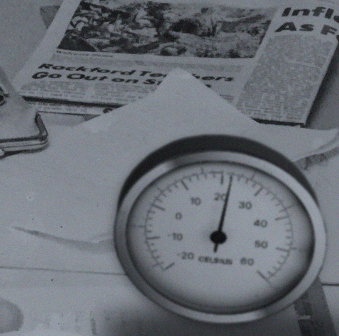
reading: **22** °C
